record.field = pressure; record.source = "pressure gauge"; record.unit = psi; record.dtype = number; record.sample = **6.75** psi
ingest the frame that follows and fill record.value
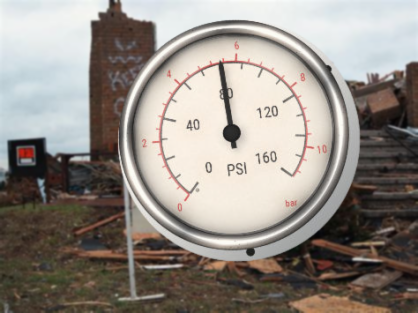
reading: **80** psi
